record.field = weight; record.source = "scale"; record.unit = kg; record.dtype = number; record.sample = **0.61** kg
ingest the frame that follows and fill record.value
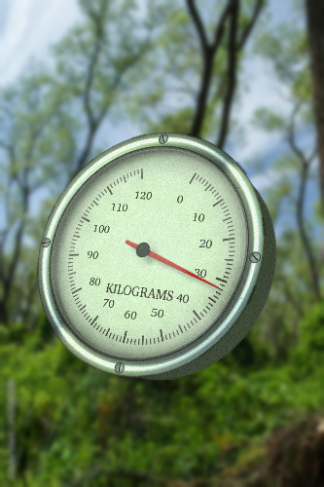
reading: **32** kg
